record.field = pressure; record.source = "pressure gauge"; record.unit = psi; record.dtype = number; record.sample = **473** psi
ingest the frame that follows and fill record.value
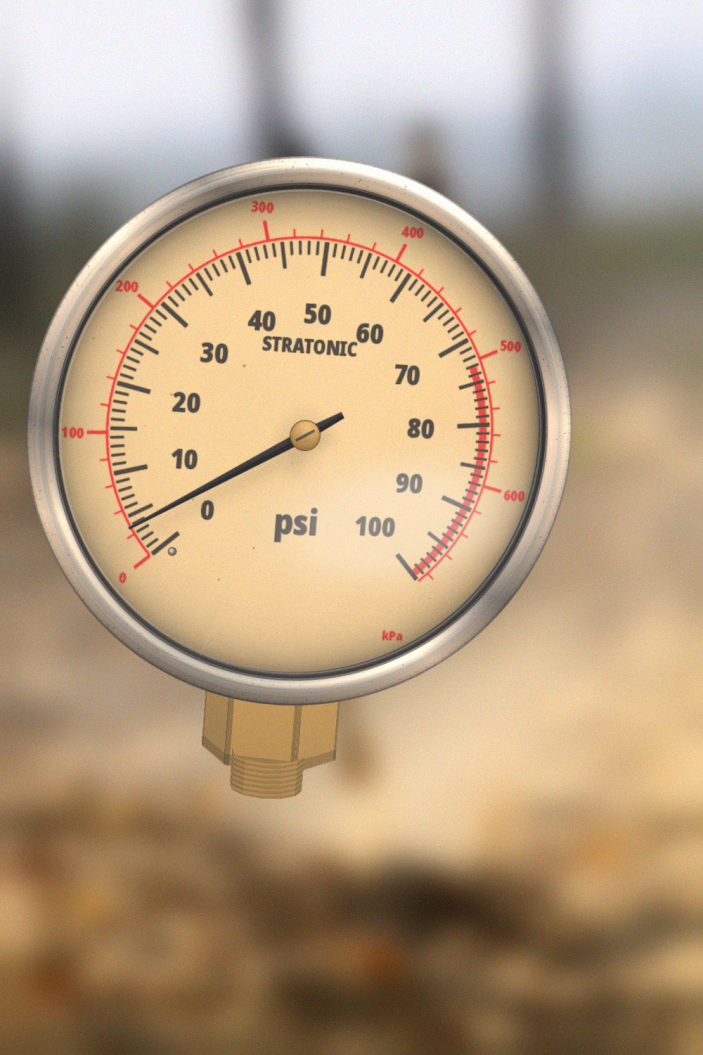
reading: **4** psi
